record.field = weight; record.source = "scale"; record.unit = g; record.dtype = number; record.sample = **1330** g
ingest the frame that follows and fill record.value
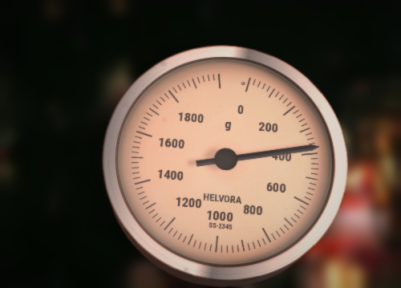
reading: **380** g
